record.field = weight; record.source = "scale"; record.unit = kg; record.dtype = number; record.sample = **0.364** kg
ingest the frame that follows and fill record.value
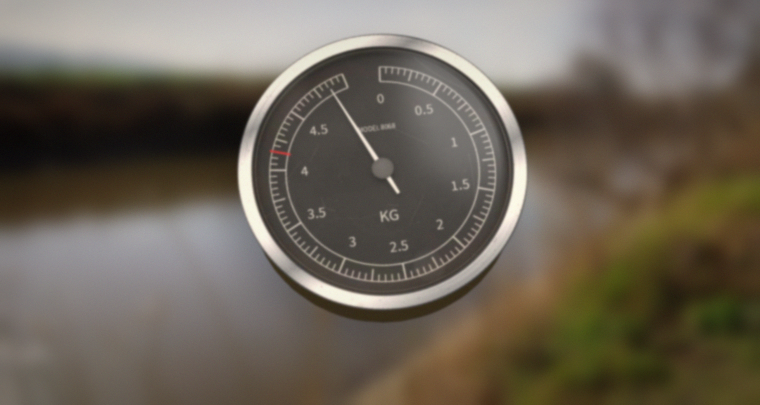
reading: **4.85** kg
